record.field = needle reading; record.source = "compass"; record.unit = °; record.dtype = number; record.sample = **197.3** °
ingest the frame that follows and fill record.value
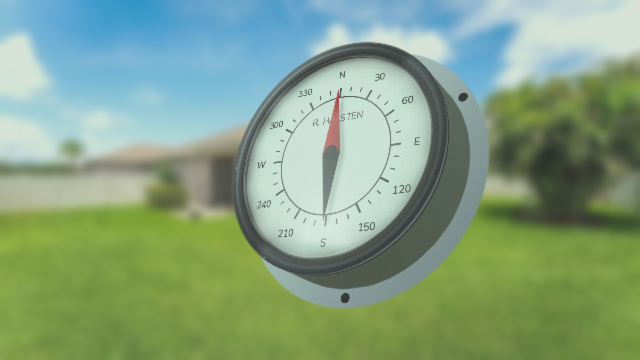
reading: **0** °
